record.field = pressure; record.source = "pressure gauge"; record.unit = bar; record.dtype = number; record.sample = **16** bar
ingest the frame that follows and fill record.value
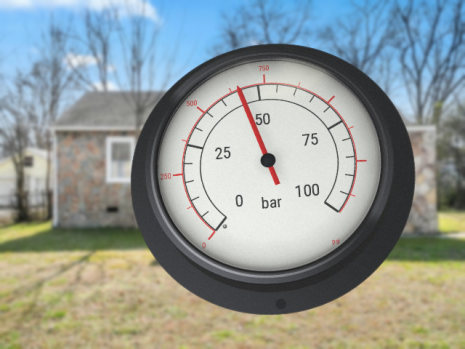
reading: **45** bar
